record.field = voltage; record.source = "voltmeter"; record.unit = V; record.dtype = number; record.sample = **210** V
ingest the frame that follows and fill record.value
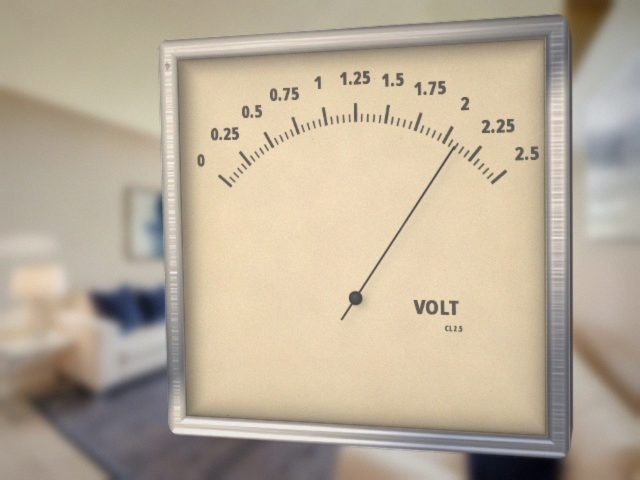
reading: **2.1** V
